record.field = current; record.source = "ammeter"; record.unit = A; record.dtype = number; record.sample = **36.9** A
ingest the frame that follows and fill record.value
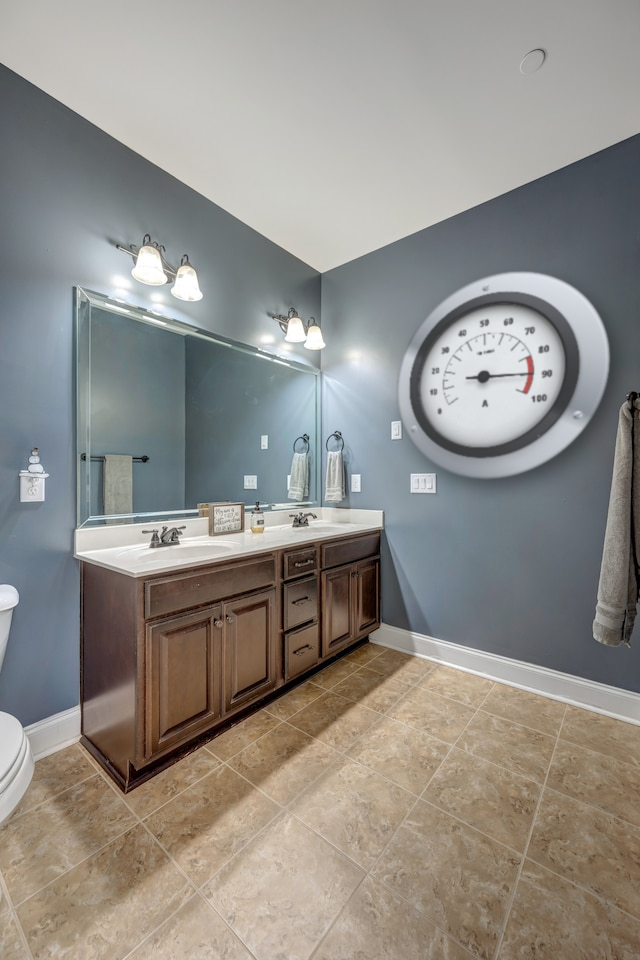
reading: **90** A
